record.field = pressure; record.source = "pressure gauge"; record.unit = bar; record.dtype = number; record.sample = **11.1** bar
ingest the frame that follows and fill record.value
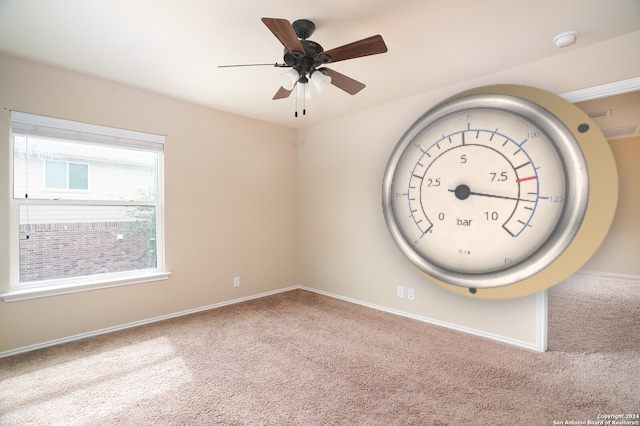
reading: **8.75** bar
